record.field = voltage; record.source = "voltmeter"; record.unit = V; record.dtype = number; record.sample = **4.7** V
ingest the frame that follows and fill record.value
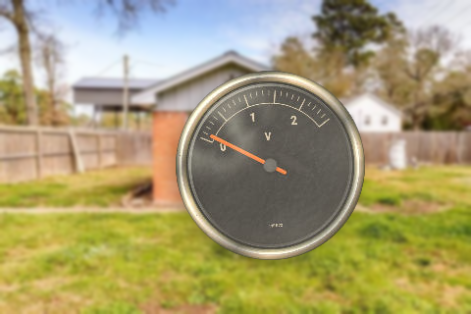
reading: **0.1** V
